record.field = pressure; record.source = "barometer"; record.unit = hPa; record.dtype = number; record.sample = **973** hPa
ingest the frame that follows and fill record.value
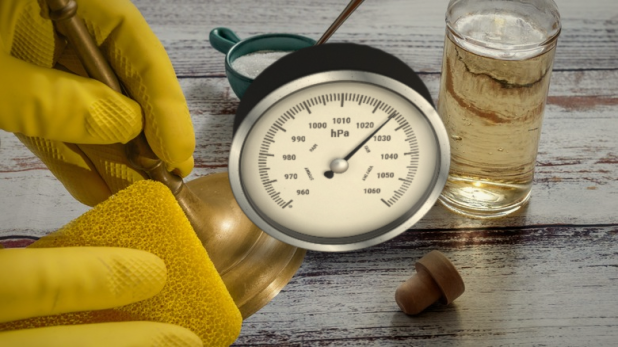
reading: **1025** hPa
